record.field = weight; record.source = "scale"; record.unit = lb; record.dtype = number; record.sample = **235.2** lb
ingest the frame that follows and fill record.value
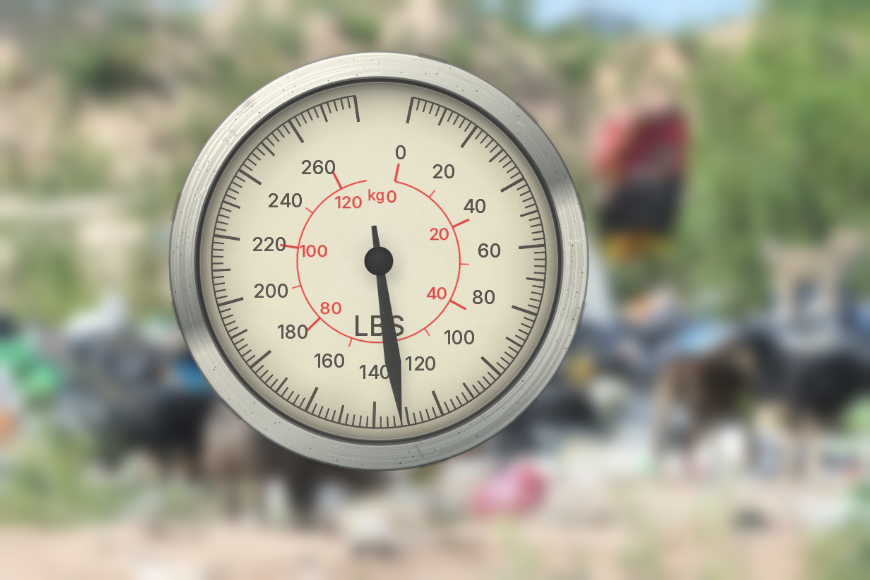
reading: **132** lb
